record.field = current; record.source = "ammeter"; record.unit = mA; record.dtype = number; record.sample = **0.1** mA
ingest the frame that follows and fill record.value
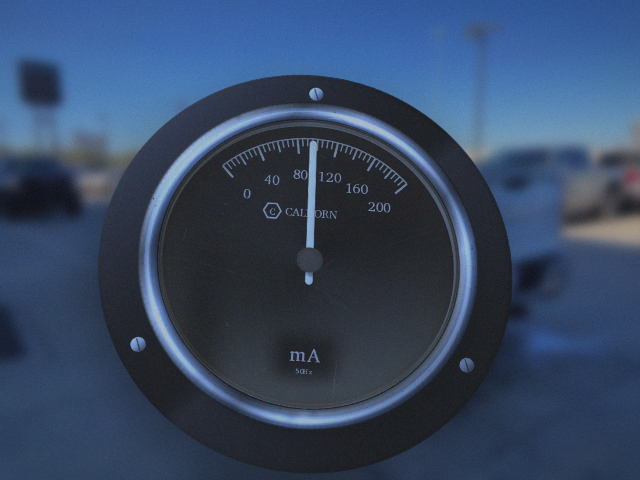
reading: **95** mA
